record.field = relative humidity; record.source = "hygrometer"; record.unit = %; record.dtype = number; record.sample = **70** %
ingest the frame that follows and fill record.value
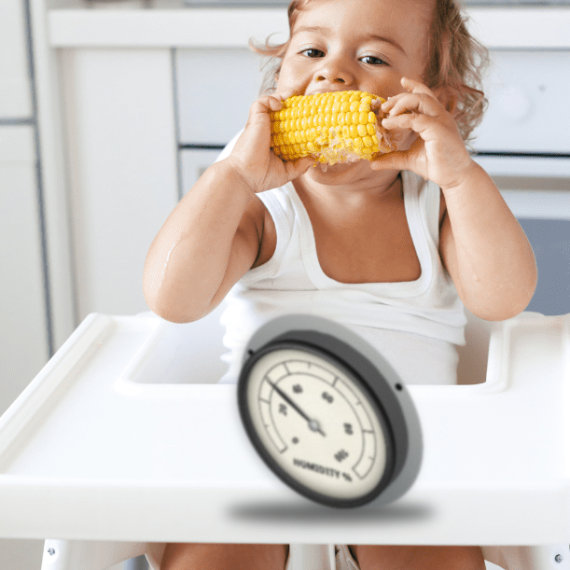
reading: **30** %
